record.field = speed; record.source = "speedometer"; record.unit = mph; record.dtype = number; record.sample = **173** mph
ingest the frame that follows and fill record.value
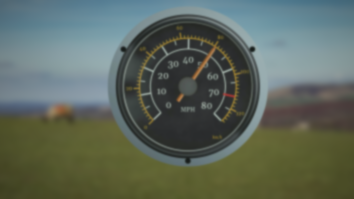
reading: **50** mph
